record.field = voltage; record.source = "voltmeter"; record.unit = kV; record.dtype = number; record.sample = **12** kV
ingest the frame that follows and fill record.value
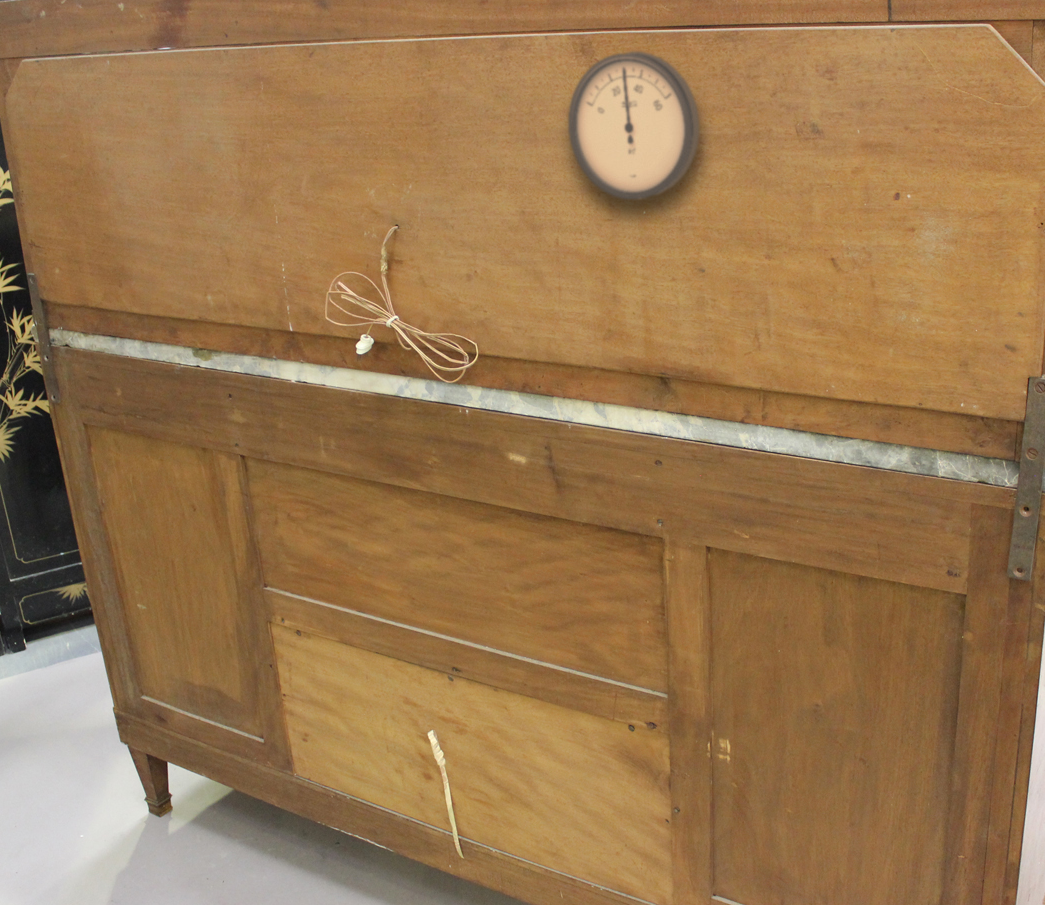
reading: **30** kV
